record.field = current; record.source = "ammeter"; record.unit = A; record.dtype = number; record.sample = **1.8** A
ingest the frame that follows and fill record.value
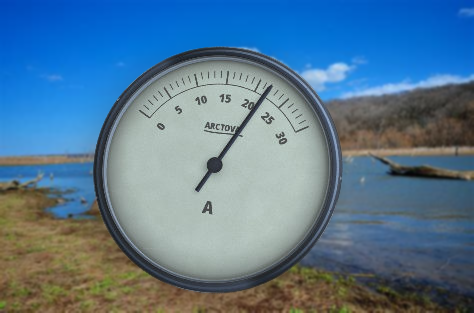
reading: **22** A
